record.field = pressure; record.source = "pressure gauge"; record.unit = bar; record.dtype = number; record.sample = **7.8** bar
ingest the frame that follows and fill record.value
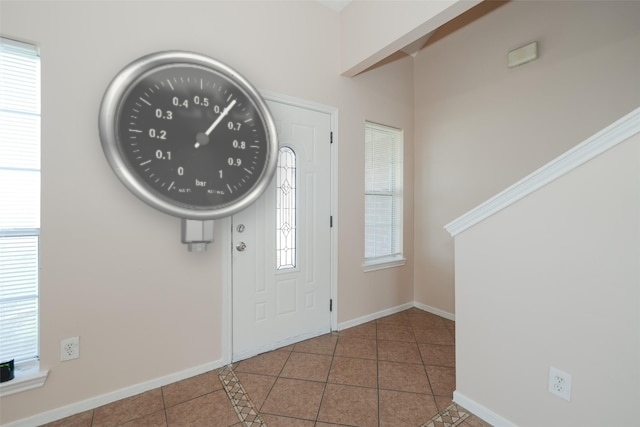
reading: **0.62** bar
